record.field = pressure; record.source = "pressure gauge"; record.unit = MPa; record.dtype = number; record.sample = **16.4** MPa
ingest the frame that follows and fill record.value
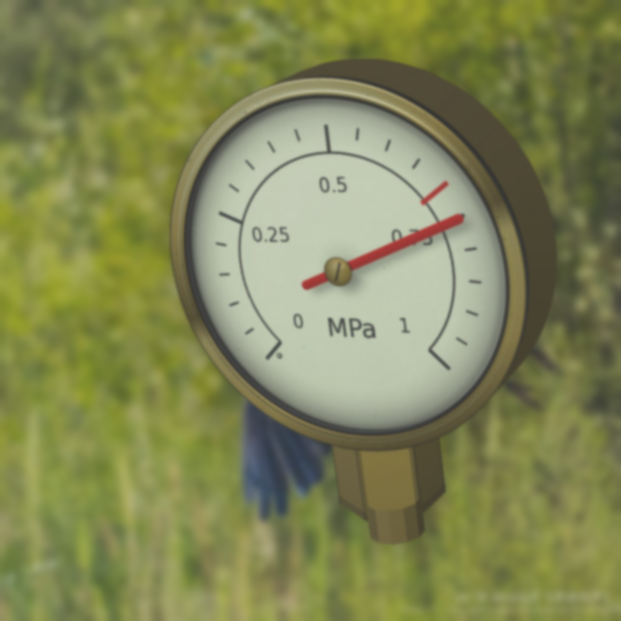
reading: **0.75** MPa
